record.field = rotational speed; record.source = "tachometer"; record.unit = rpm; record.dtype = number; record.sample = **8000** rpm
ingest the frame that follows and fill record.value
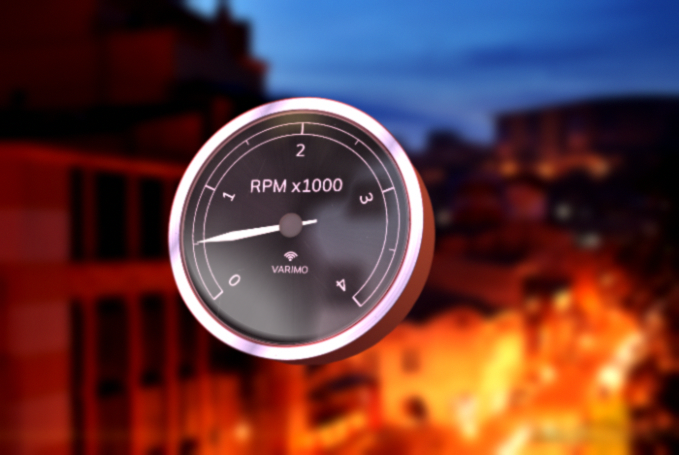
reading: **500** rpm
